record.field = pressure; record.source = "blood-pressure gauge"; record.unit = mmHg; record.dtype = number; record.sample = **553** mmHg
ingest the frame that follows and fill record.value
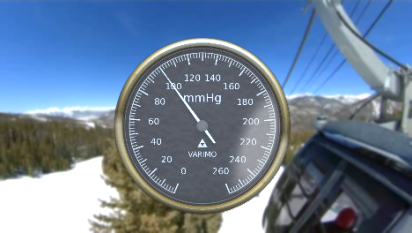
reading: **100** mmHg
